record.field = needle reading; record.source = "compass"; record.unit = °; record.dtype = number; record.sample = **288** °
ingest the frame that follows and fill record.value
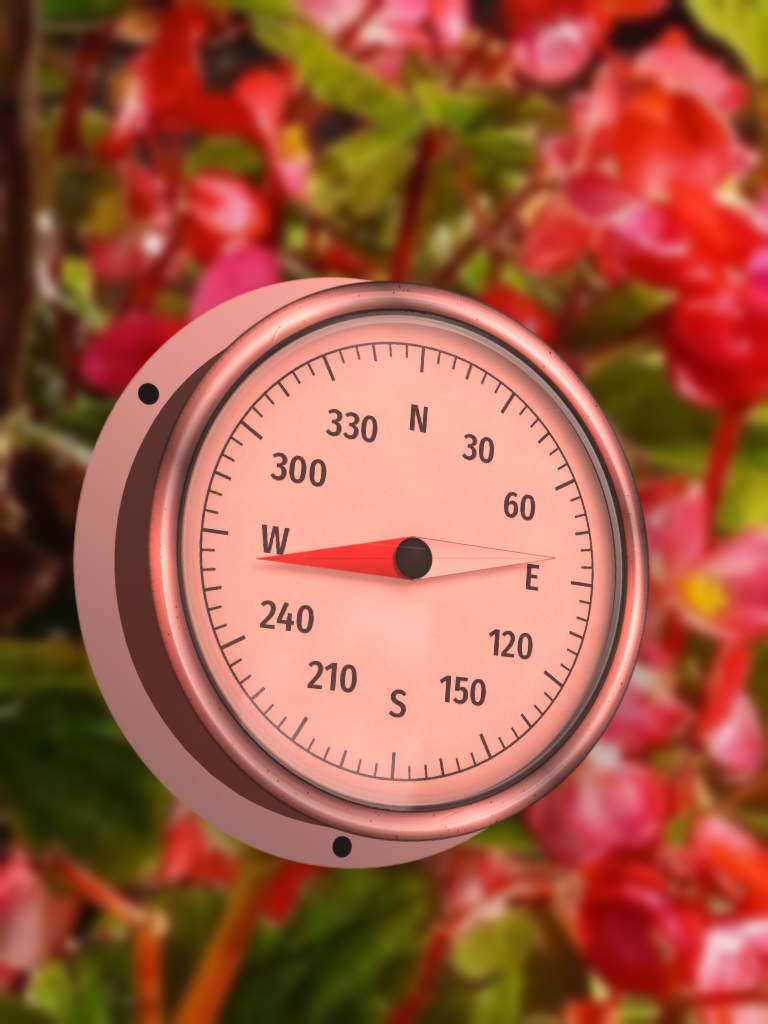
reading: **262.5** °
